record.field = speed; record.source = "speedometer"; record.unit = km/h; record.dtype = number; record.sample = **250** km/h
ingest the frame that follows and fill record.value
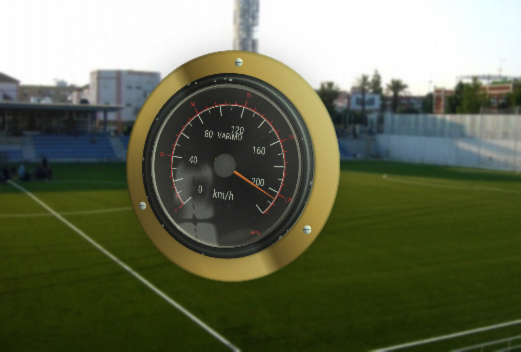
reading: **205** km/h
